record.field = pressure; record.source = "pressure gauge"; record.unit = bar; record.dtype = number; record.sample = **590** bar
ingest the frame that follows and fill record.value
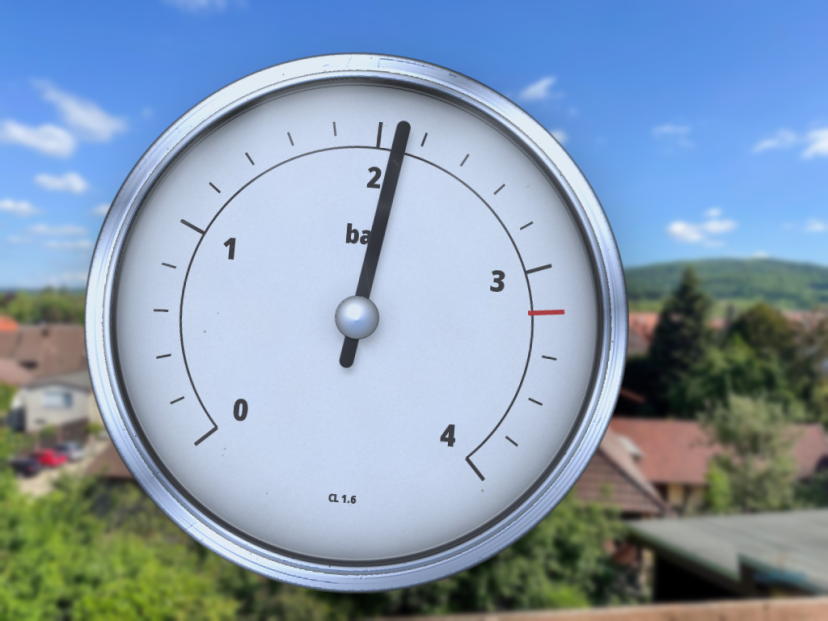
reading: **2.1** bar
